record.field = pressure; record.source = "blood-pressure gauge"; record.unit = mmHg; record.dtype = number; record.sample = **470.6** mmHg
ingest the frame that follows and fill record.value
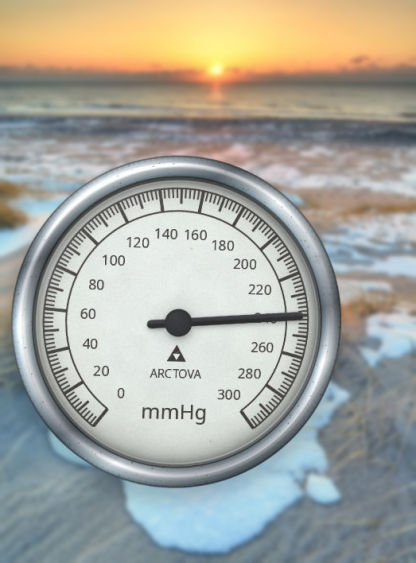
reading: **240** mmHg
